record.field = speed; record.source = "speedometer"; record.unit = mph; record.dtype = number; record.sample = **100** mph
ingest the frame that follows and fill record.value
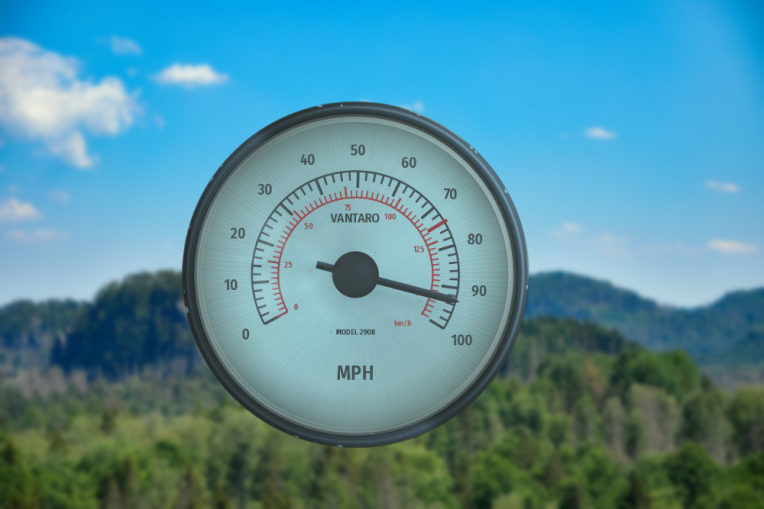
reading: **93** mph
